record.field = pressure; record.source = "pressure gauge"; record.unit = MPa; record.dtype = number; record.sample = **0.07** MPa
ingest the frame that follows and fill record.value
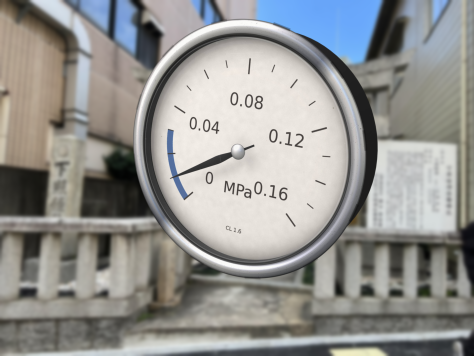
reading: **0.01** MPa
